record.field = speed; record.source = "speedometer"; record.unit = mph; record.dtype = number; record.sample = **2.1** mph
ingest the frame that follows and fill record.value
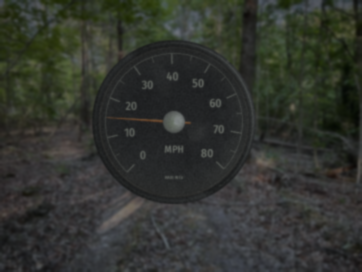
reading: **15** mph
